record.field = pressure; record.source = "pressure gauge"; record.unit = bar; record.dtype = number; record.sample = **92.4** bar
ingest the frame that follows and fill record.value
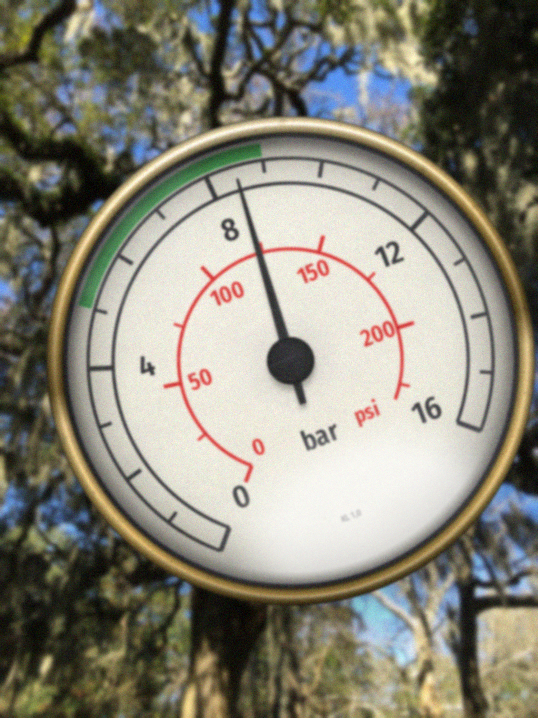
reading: **8.5** bar
